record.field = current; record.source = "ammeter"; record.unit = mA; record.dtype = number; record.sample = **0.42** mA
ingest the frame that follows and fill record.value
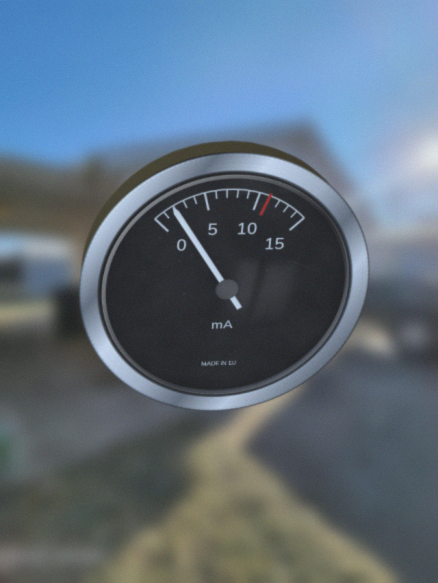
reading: **2** mA
